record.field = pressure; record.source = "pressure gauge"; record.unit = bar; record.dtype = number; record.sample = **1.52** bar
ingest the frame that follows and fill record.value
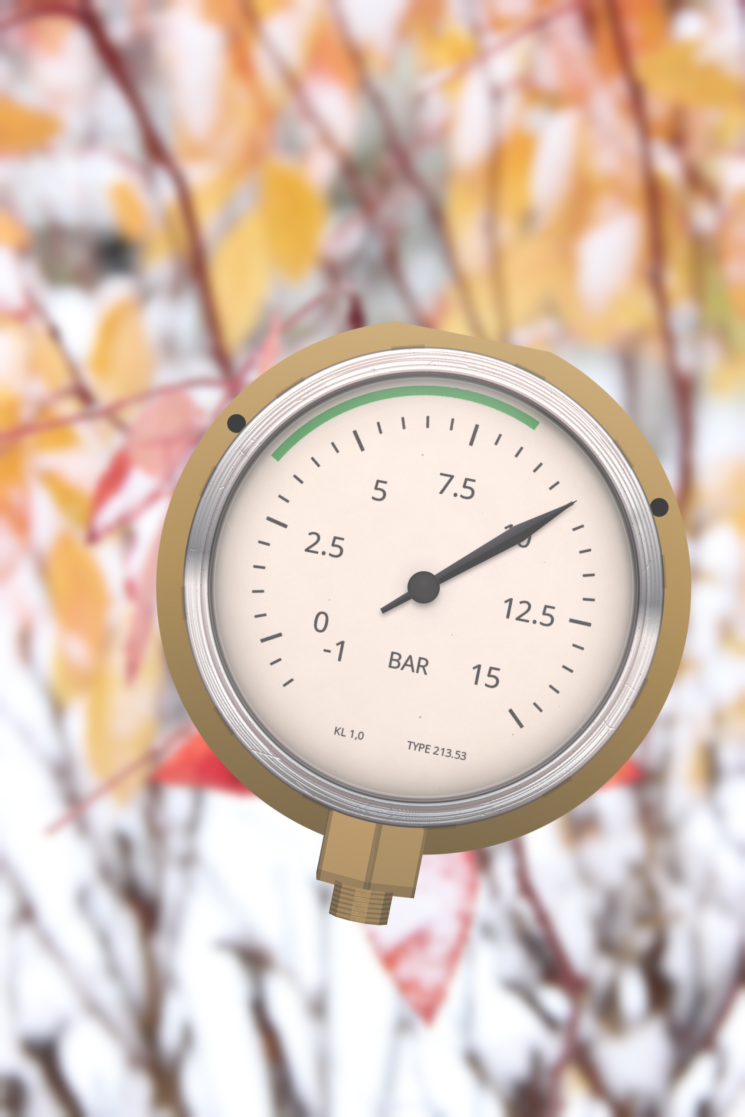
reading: **10** bar
